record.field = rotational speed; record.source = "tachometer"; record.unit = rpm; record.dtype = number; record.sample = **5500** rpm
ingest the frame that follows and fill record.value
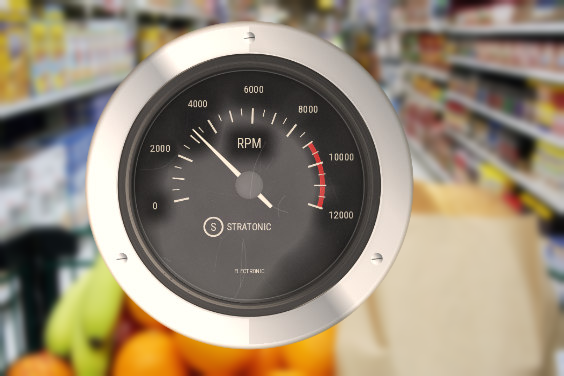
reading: **3250** rpm
